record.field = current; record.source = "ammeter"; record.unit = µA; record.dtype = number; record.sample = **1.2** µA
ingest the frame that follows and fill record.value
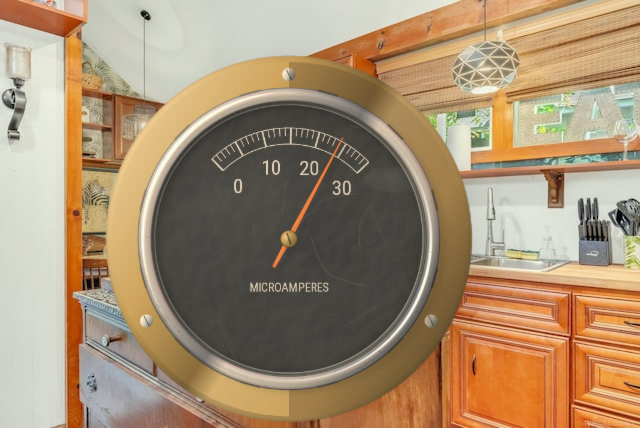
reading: **24** µA
